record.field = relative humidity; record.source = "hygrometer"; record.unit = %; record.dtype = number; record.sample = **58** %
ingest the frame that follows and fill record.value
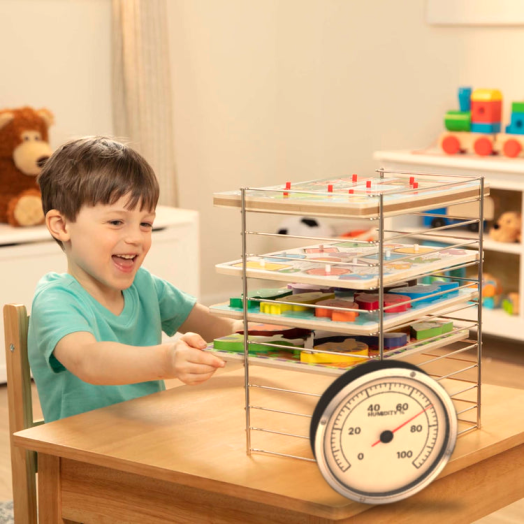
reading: **70** %
